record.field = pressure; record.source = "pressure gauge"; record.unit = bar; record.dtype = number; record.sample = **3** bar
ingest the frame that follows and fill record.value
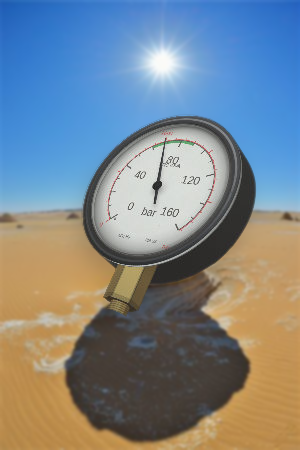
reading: **70** bar
